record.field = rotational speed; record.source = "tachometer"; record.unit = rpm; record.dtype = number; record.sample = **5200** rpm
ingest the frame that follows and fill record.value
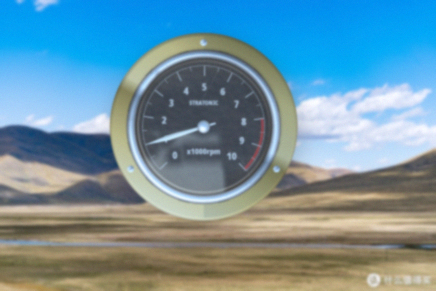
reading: **1000** rpm
